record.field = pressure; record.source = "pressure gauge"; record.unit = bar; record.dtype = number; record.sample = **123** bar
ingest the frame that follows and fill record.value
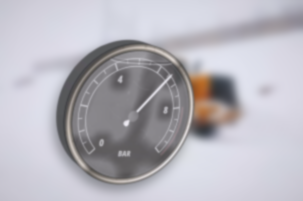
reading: **6.5** bar
